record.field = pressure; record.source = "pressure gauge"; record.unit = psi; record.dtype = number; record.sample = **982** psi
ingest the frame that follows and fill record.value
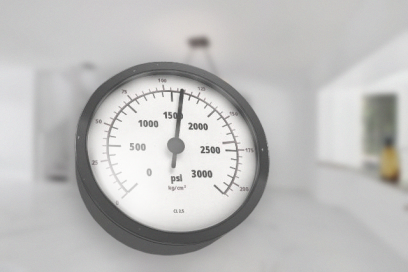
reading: **1600** psi
